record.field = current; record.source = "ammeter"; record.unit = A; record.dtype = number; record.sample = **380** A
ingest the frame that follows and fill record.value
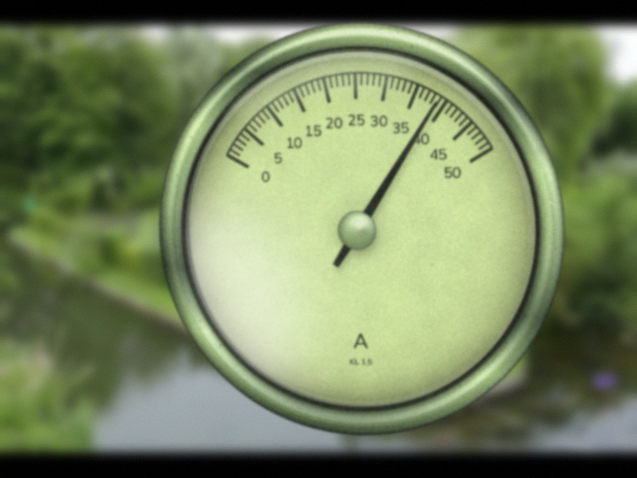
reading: **39** A
